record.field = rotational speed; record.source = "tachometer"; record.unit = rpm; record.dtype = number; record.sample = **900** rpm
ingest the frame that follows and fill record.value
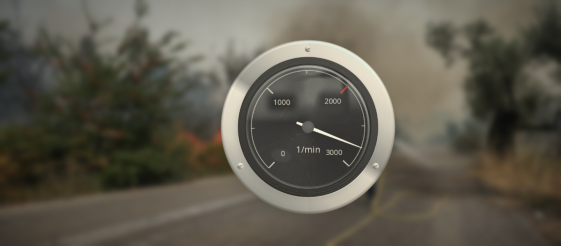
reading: **2750** rpm
